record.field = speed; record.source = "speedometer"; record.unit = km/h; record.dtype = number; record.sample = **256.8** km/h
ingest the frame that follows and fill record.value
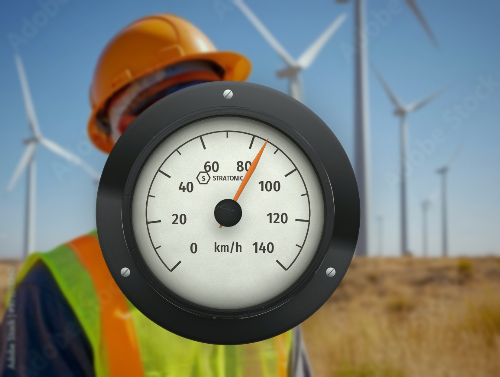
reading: **85** km/h
